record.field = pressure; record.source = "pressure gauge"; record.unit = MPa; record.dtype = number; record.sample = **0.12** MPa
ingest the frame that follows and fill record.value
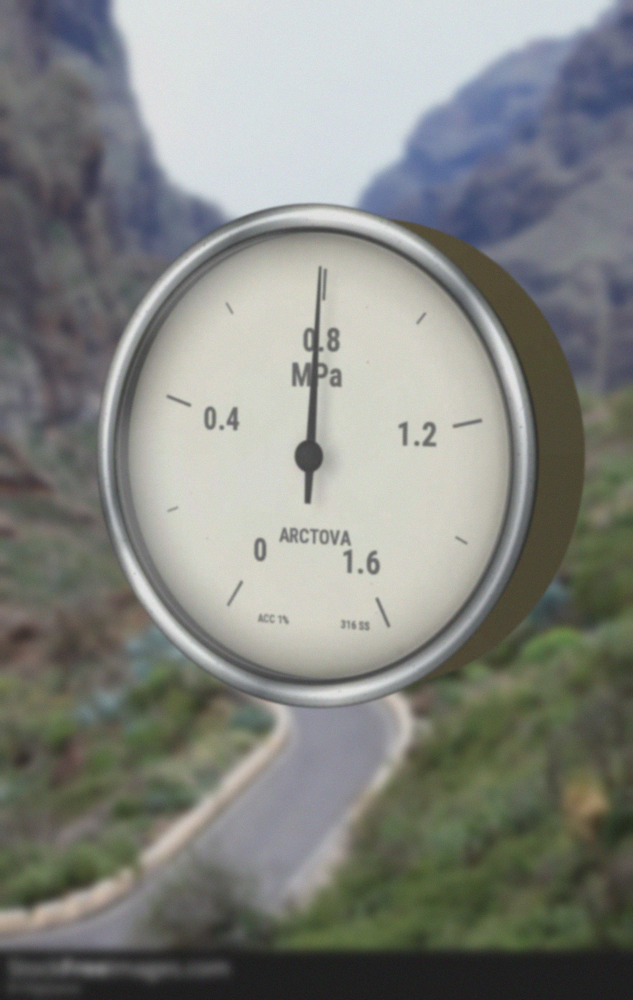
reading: **0.8** MPa
